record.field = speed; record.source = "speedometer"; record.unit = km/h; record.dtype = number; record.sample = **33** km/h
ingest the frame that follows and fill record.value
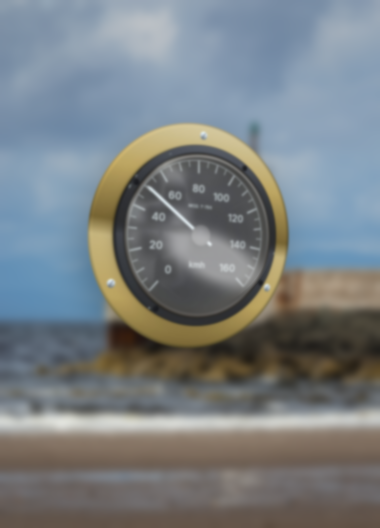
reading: **50** km/h
